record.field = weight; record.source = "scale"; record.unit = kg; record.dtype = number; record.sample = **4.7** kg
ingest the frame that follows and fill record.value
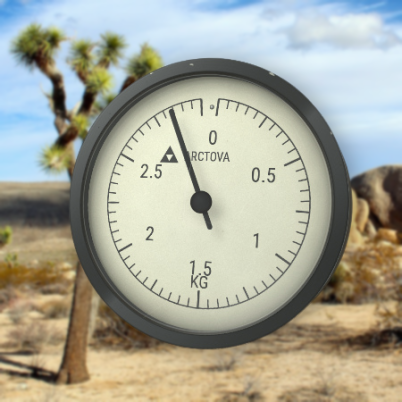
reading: **2.85** kg
